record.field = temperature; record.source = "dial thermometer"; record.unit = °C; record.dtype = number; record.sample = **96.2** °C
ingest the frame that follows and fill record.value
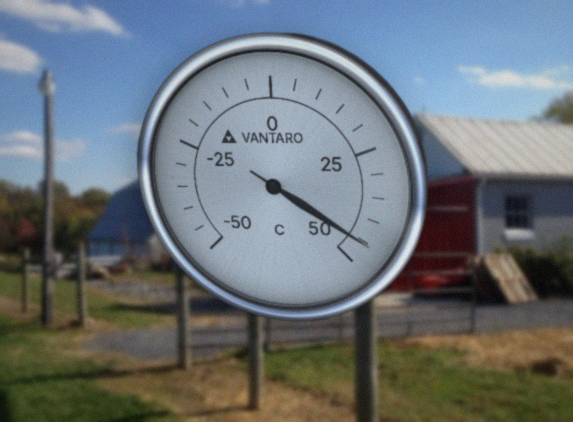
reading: **45** °C
